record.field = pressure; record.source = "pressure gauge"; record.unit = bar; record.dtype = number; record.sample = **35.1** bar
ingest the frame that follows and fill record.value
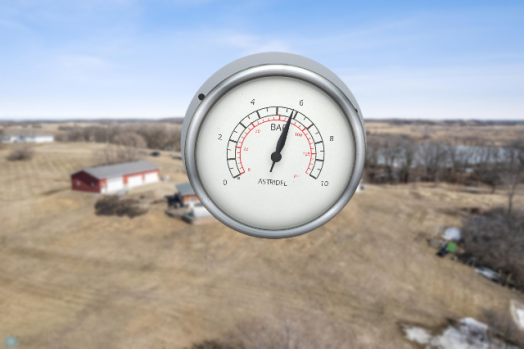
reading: **5.75** bar
